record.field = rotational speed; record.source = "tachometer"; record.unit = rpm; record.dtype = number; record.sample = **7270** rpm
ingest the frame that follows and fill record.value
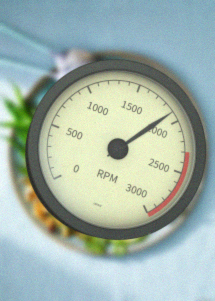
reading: **1900** rpm
